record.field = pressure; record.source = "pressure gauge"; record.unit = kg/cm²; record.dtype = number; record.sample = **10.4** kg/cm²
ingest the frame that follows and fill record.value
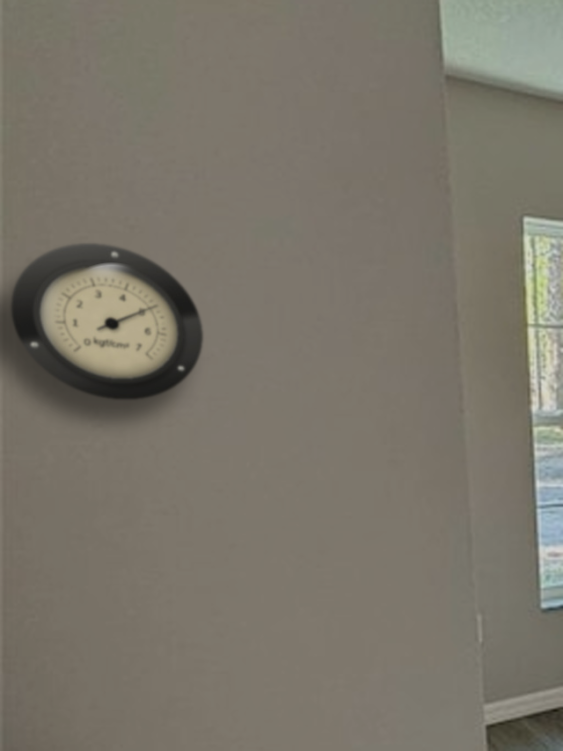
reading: **5** kg/cm²
